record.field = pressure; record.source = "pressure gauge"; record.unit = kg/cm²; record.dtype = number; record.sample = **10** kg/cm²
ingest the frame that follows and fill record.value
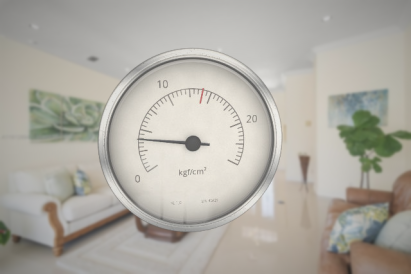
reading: **4** kg/cm²
